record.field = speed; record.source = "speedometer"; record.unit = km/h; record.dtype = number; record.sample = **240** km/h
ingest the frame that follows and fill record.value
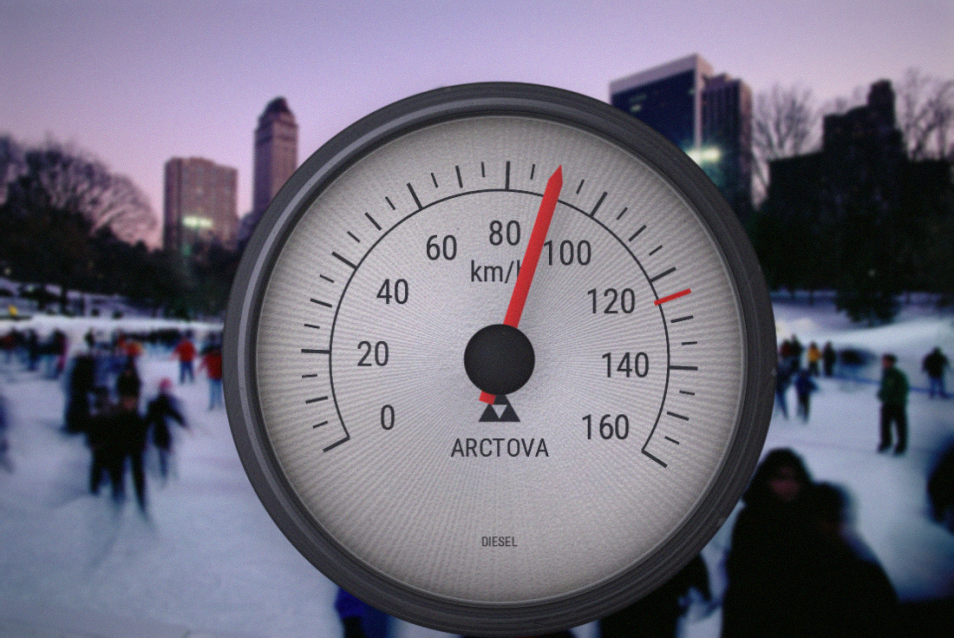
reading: **90** km/h
